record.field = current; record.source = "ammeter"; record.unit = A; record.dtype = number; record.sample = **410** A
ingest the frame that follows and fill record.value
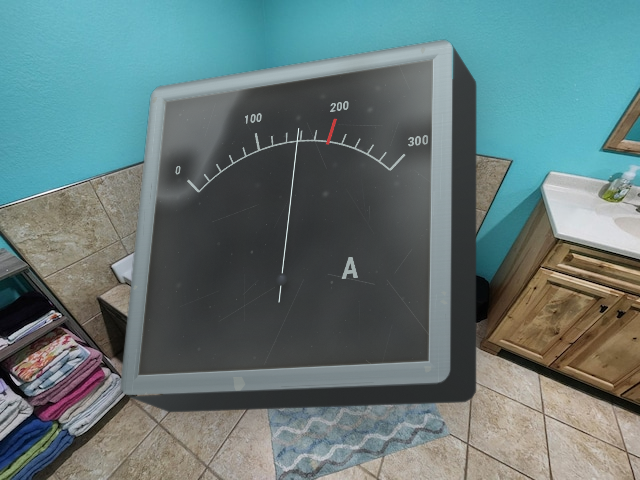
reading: **160** A
